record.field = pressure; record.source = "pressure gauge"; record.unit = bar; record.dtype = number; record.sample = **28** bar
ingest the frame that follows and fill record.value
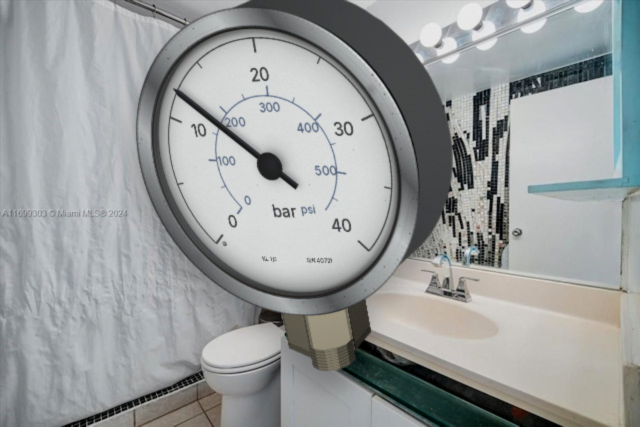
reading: **12.5** bar
